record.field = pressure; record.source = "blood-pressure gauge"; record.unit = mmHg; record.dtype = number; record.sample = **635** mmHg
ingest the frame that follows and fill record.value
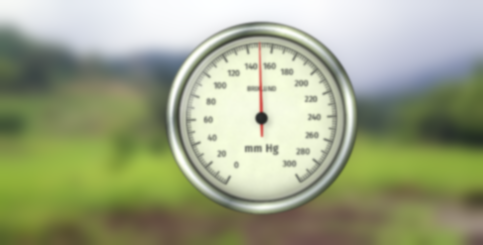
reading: **150** mmHg
